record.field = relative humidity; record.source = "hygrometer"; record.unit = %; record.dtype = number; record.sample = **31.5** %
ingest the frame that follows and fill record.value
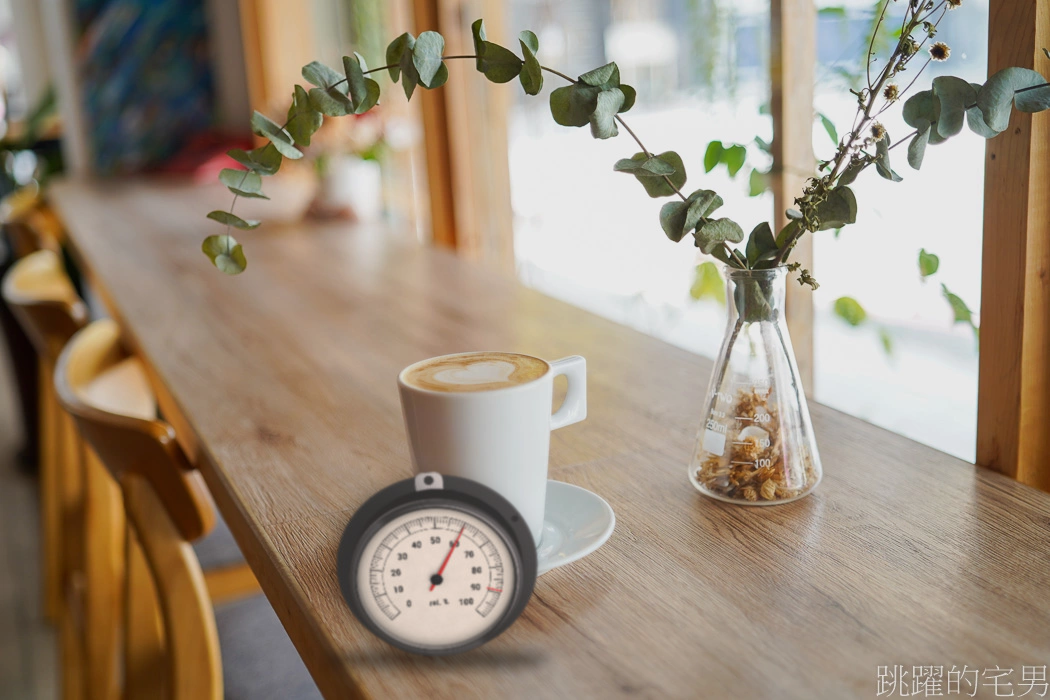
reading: **60** %
